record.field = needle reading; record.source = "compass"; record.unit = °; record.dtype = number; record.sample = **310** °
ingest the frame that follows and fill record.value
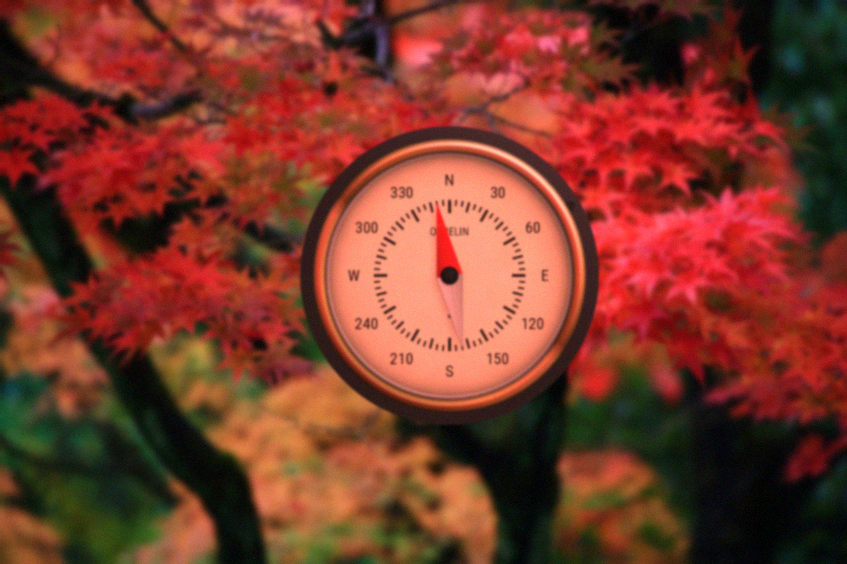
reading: **350** °
